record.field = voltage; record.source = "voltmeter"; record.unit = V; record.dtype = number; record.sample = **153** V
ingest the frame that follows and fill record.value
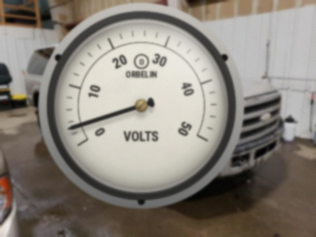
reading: **3** V
